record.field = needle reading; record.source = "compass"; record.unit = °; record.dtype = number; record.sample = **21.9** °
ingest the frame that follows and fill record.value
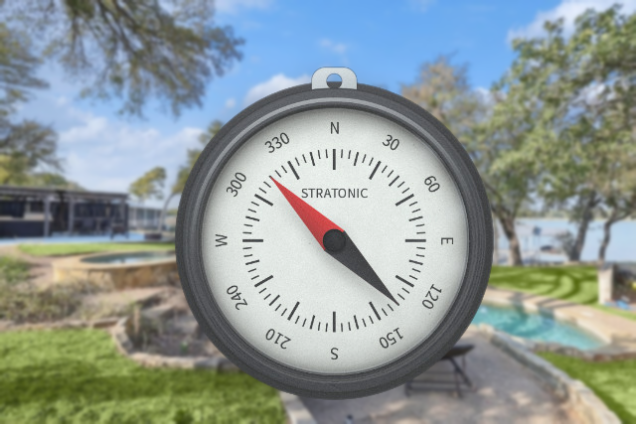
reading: **315** °
